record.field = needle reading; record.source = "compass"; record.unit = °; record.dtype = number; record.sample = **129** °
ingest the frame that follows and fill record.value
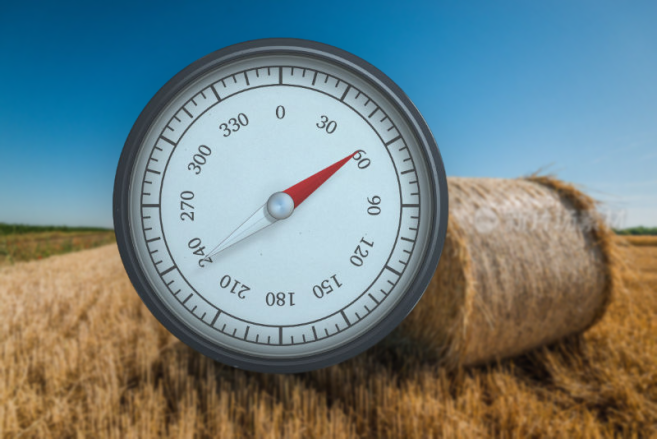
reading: **55** °
